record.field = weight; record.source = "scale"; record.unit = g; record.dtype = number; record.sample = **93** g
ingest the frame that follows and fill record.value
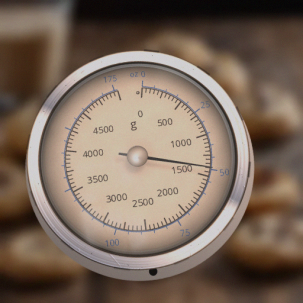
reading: **1400** g
